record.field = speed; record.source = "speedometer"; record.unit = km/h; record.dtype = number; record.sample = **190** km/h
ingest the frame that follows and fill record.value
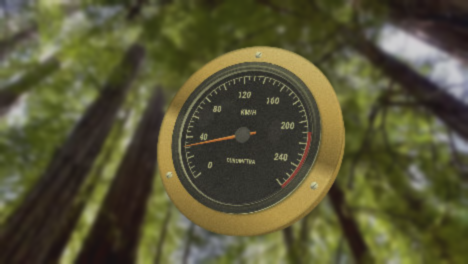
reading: **30** km/h
